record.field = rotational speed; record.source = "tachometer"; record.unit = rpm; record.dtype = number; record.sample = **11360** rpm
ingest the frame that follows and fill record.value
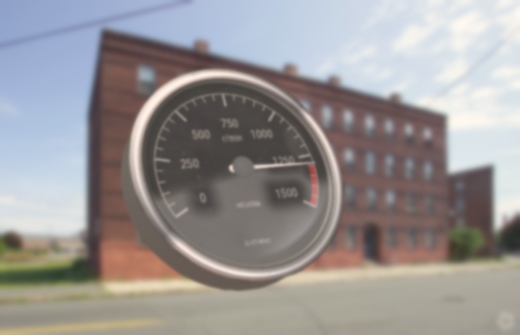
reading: **1300** rpm
